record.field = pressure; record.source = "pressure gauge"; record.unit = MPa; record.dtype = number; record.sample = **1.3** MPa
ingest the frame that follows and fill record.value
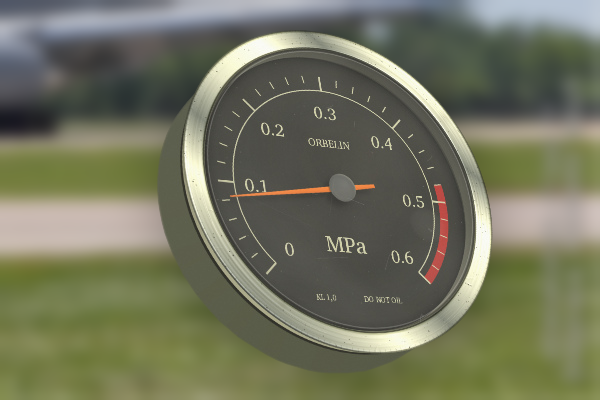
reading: **0.08** MPa
